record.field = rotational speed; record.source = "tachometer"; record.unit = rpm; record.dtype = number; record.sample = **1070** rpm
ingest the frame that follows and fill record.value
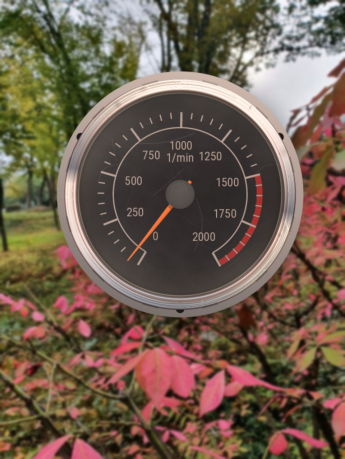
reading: **50** rpm
